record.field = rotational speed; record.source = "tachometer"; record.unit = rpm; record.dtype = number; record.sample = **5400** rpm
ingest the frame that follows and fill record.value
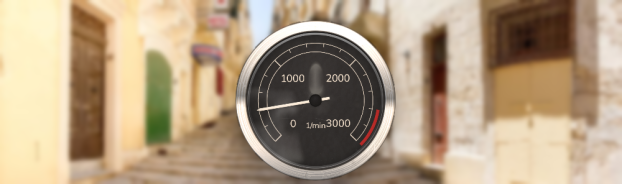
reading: **400** rpm
